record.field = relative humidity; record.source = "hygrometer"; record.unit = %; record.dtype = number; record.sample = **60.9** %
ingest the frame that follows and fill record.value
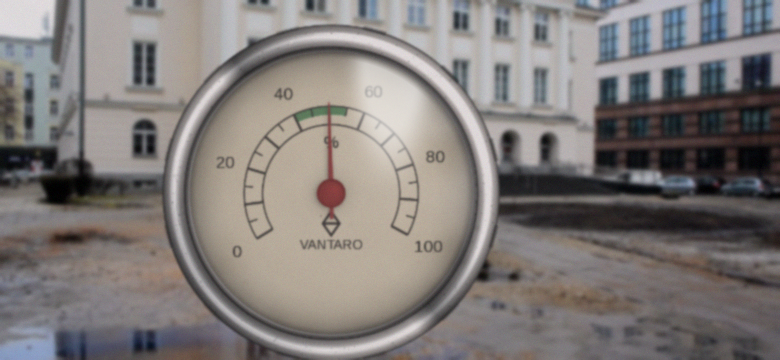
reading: **50** %
